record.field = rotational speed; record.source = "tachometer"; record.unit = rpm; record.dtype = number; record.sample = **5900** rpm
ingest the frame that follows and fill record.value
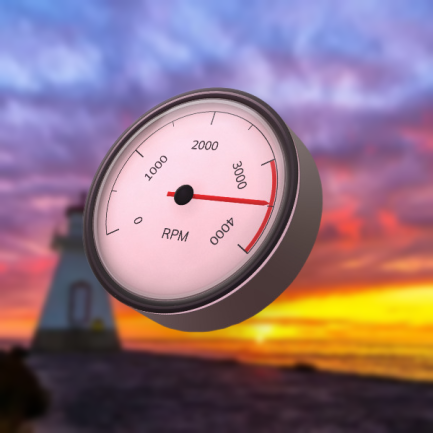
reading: **3500** rpm
